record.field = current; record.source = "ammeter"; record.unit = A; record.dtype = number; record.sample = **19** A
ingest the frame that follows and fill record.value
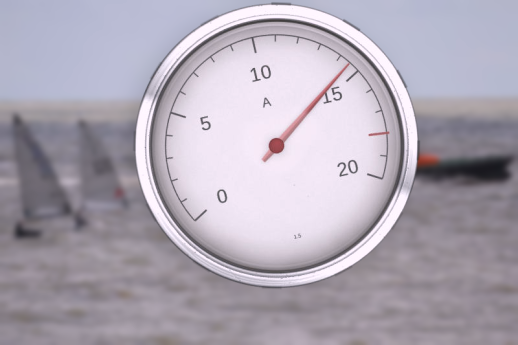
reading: **14.5** A
